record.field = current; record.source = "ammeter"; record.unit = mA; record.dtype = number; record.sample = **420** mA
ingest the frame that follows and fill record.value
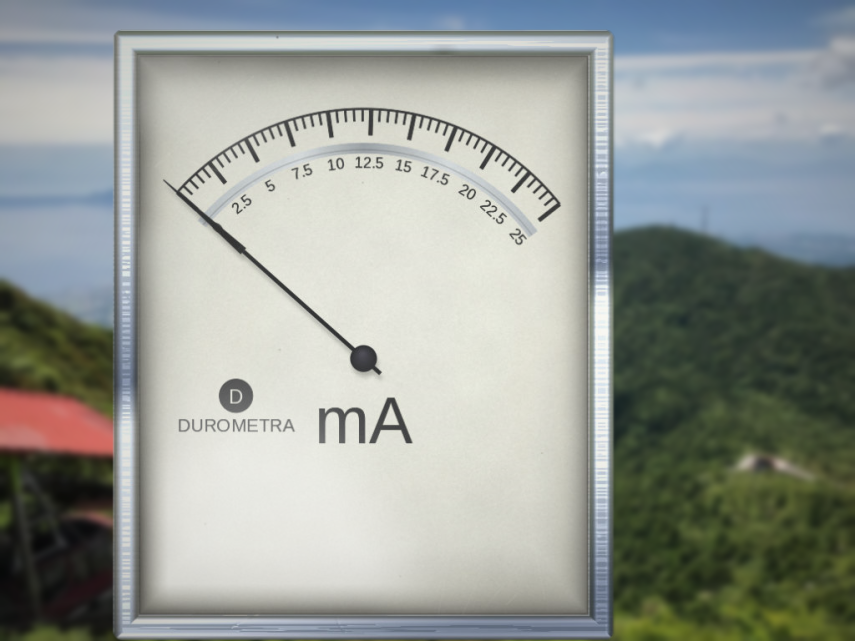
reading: **0** mA
